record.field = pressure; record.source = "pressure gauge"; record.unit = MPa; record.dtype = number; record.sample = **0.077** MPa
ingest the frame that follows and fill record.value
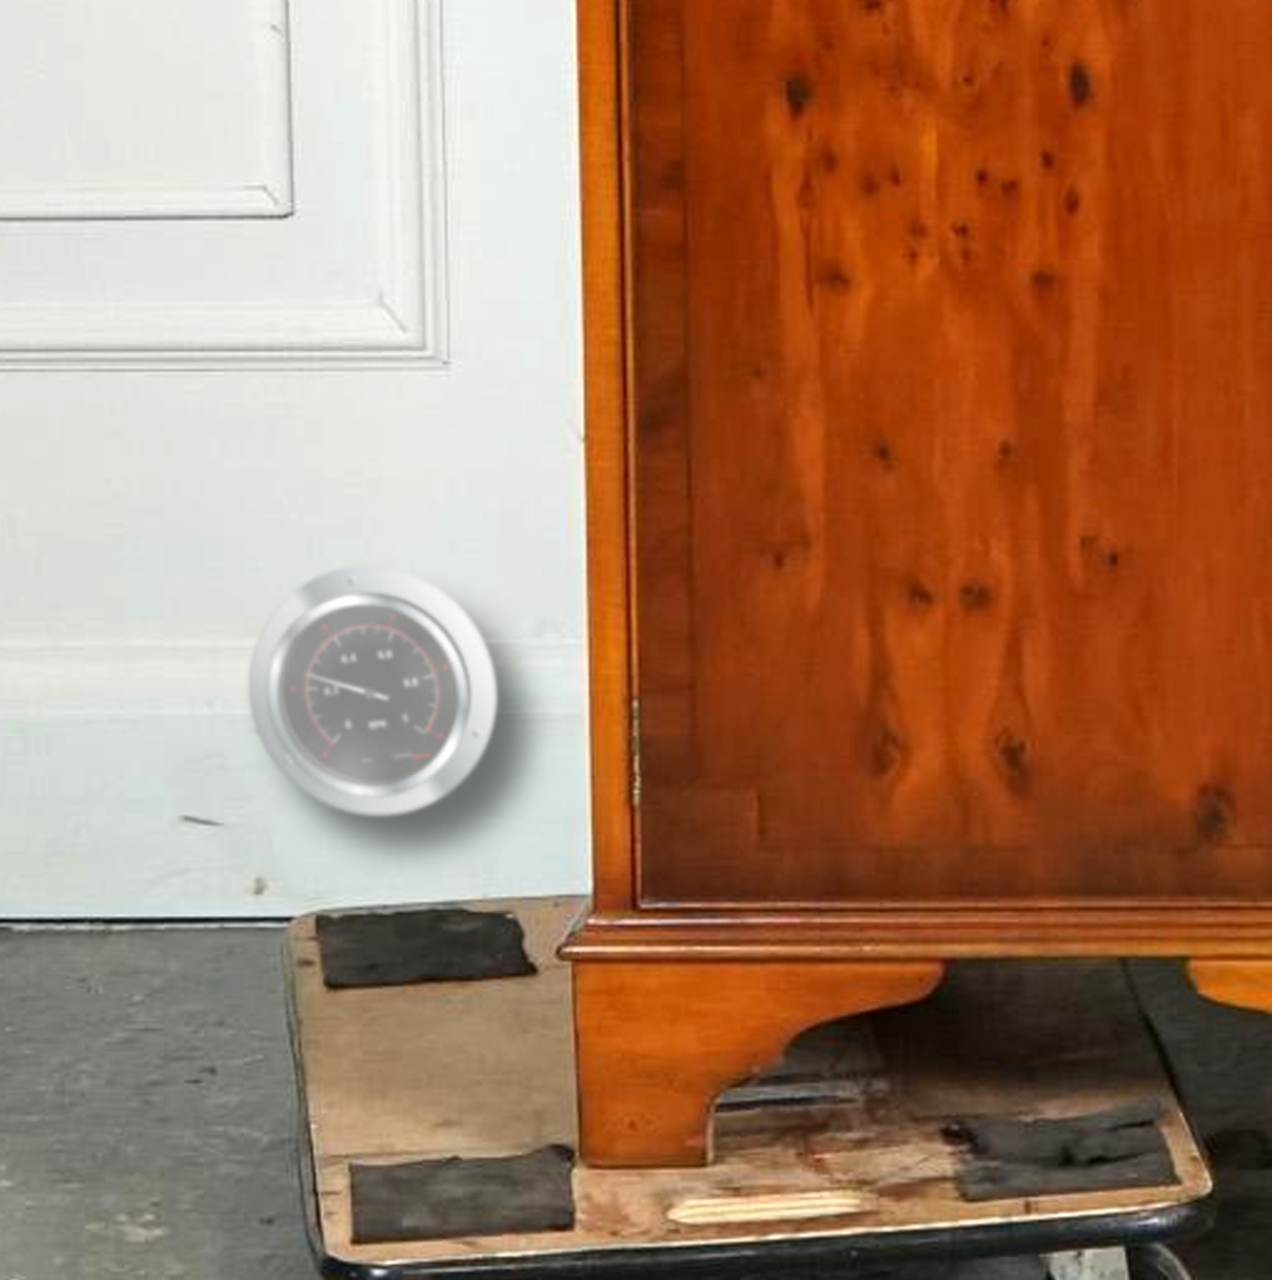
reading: **0.25** MPa
